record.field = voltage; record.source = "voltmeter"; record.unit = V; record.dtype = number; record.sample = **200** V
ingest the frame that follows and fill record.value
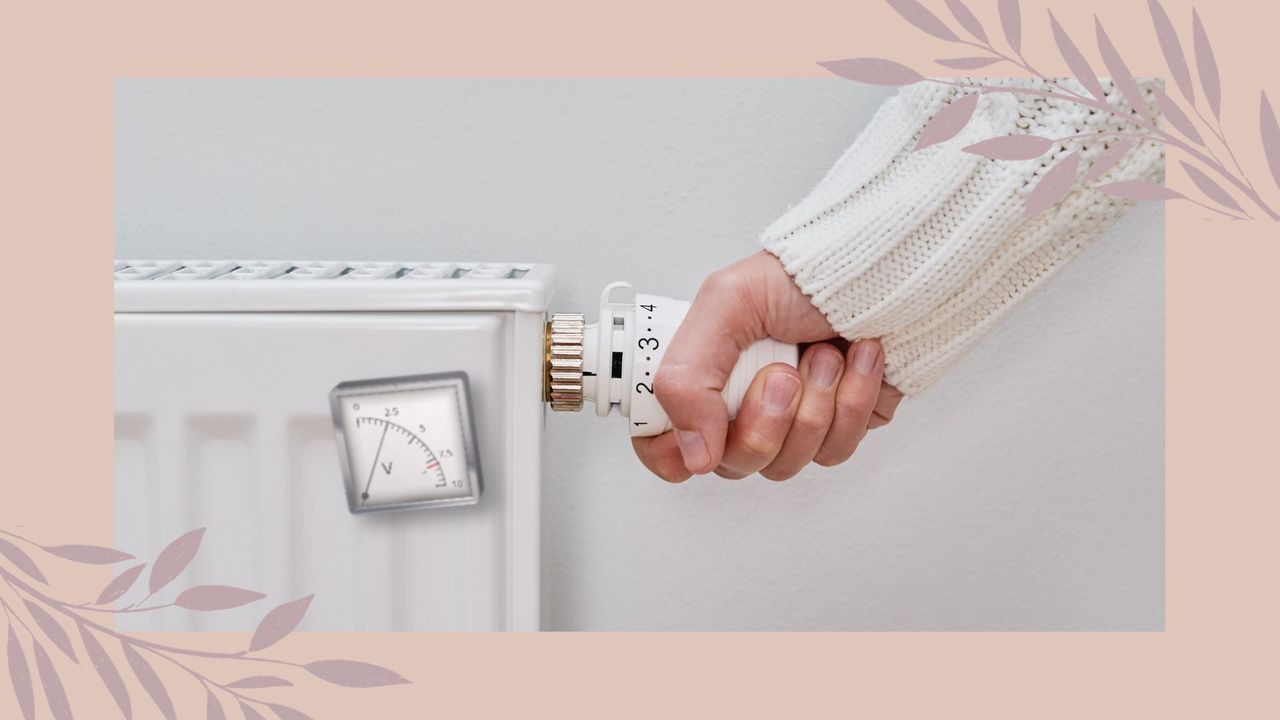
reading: **2.5** V
